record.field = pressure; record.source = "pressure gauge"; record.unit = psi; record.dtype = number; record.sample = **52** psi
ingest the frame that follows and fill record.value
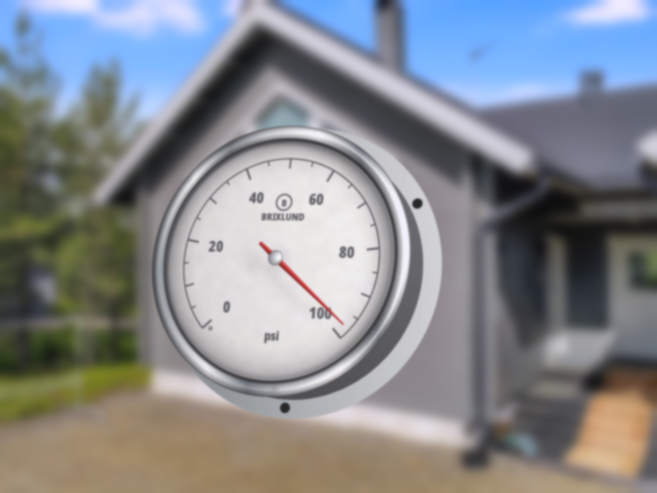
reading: **97.5** psi
